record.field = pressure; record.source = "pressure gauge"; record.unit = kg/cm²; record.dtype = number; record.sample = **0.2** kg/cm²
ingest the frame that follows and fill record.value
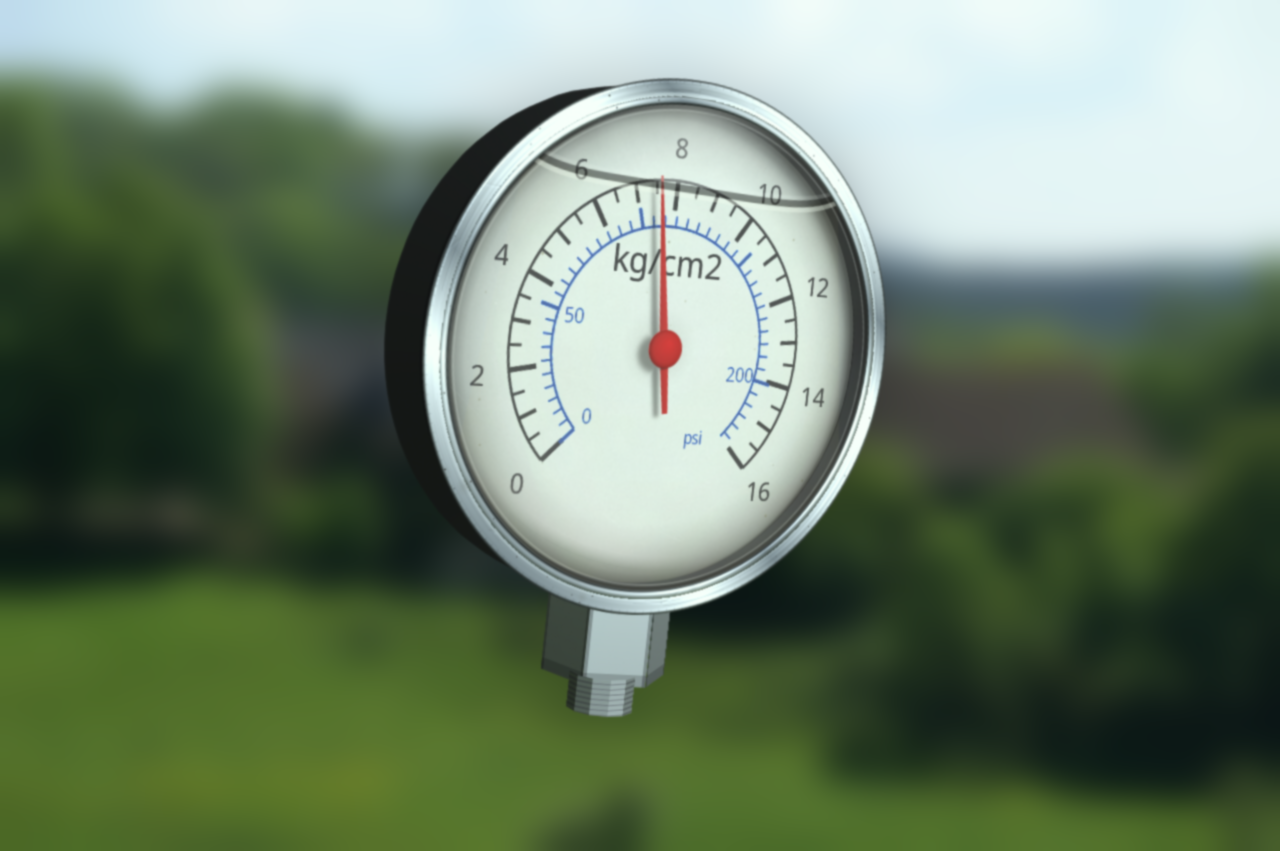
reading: **7.5** kg/cm²
